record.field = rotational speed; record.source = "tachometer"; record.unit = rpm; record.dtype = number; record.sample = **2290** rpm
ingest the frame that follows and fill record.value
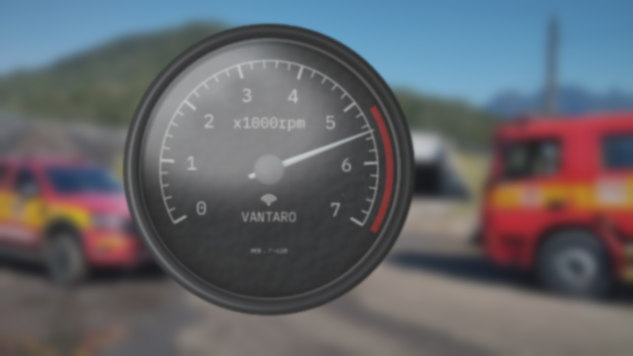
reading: **5500** rpm
